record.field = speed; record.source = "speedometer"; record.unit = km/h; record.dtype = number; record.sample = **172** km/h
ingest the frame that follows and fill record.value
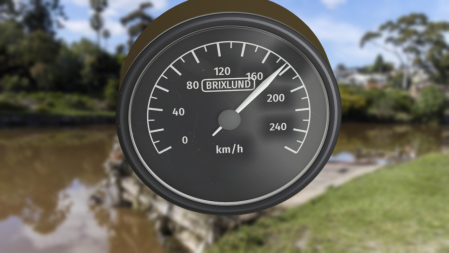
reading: **175** km/h
